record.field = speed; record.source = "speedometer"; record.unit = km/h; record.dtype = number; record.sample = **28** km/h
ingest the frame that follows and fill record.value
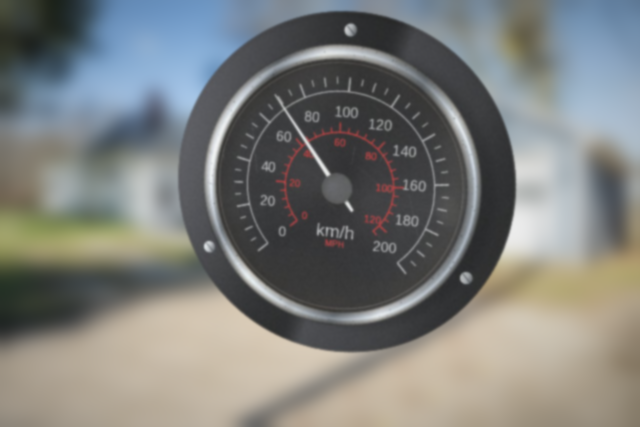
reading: **70** km/h
